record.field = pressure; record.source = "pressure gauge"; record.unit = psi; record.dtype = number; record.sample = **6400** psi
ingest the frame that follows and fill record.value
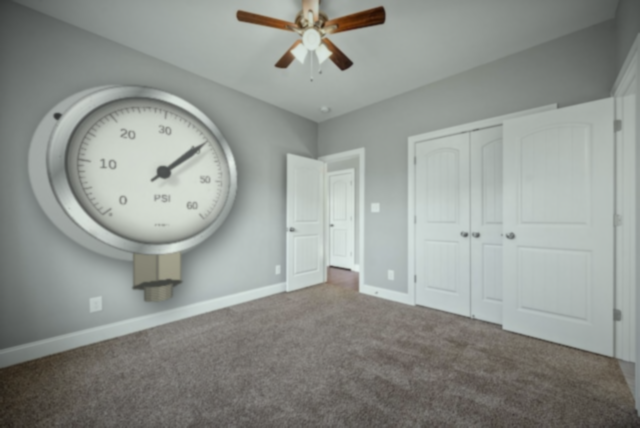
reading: **40** psi
